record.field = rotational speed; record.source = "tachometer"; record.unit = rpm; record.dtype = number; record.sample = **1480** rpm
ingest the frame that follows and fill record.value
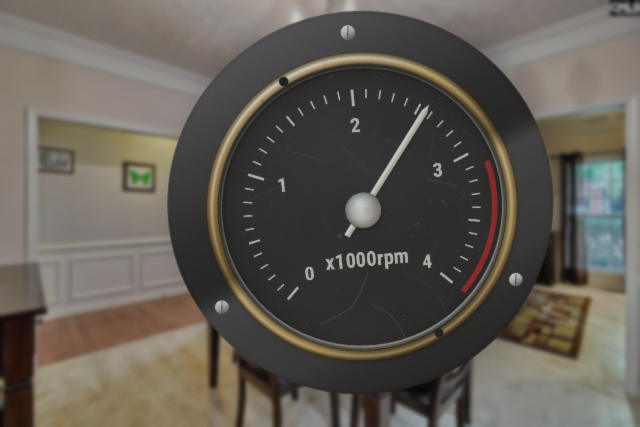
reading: **2550** rpm
